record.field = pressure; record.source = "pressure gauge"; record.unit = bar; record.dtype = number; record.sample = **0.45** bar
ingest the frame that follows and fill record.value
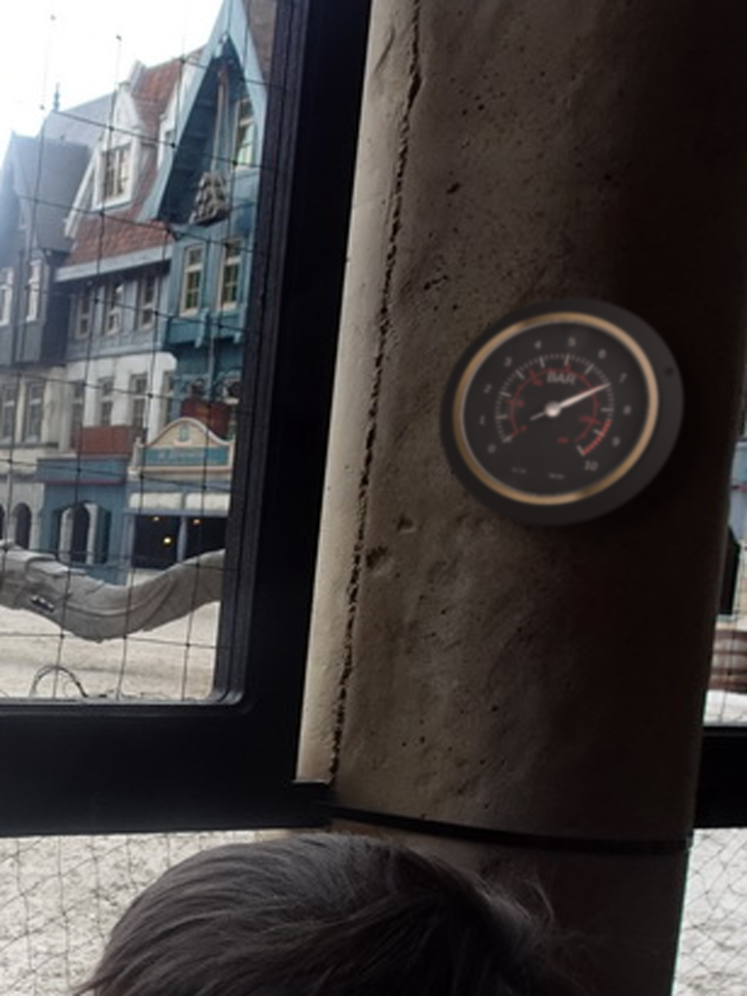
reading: **7** bar
